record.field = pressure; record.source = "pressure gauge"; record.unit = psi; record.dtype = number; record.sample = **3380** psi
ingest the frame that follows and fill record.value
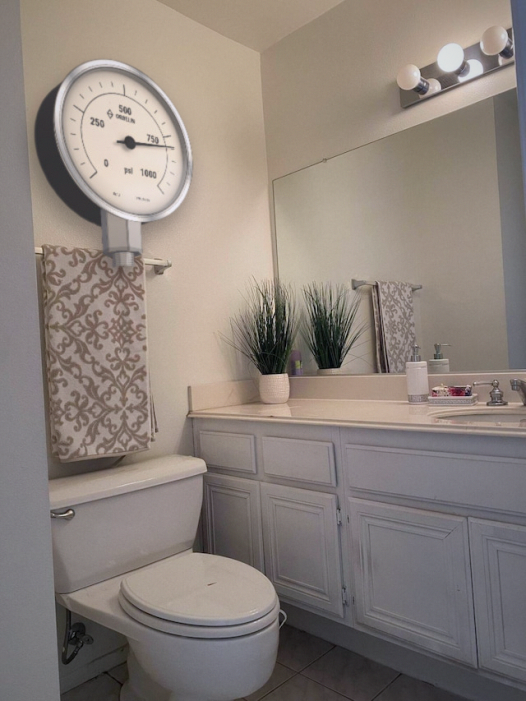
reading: **800** psi
